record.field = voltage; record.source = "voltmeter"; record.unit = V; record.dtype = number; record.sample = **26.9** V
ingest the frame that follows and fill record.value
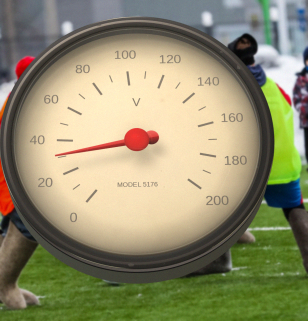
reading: **30** V
